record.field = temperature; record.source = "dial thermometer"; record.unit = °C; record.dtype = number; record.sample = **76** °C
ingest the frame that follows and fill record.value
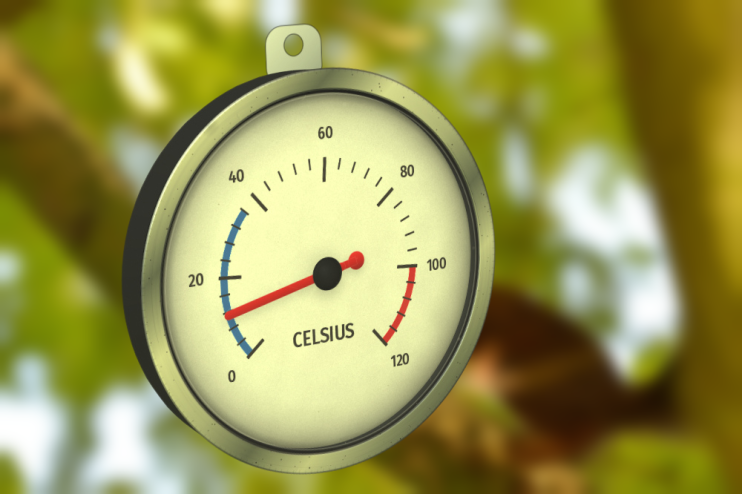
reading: **12** °C
